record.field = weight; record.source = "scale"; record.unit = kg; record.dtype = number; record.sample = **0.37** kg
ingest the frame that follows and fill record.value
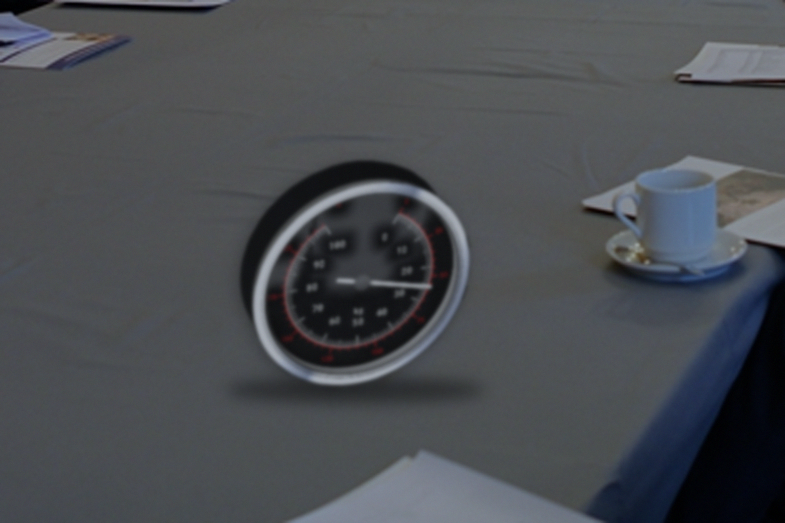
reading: **25** kg
